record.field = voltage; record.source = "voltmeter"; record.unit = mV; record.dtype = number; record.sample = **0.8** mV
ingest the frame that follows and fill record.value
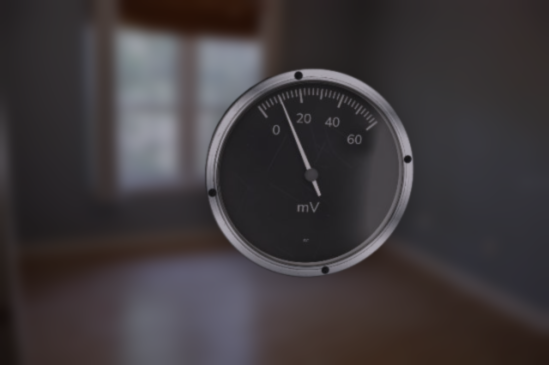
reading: **10** mV
